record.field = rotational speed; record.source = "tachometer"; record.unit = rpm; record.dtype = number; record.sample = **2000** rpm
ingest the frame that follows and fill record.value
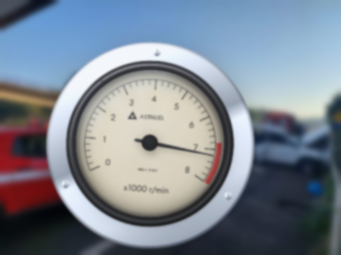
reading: **7200** rpm
